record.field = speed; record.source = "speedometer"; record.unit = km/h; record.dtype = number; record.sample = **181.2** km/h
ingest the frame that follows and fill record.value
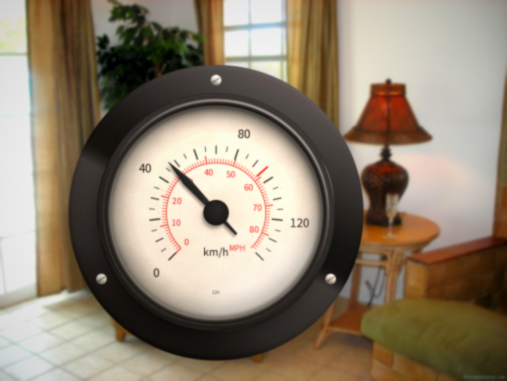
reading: **47.5** km/h
